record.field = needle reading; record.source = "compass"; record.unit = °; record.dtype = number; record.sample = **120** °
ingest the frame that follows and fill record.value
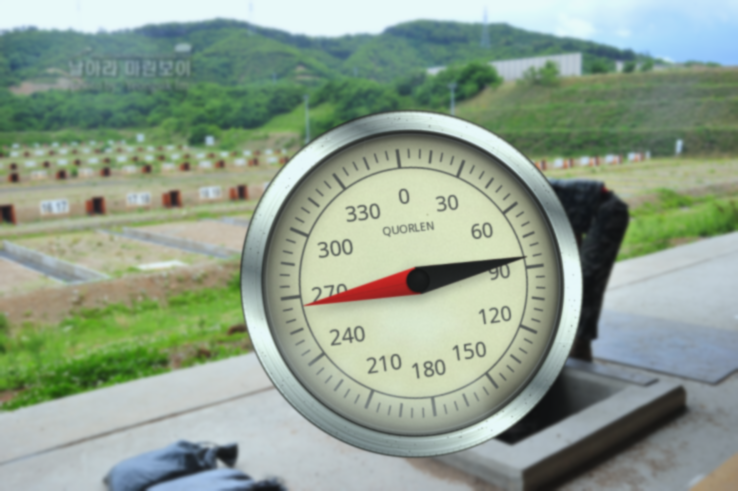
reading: **265** °
